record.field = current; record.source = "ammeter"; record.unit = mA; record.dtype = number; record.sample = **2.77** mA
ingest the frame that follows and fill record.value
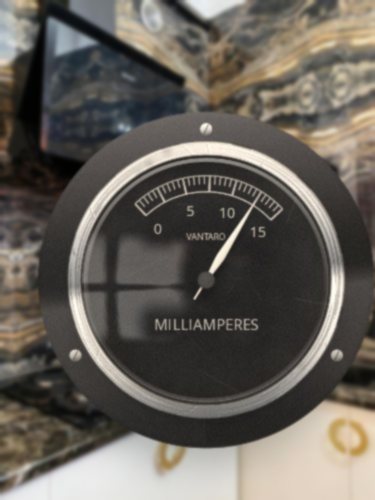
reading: **12.5** mA
